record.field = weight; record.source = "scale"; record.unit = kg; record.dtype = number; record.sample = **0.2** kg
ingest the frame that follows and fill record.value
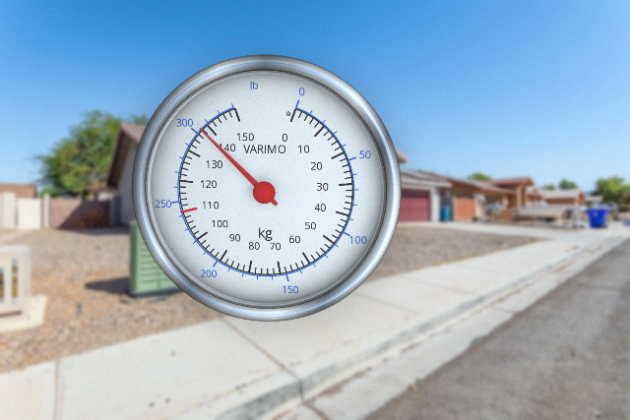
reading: **138** kg
